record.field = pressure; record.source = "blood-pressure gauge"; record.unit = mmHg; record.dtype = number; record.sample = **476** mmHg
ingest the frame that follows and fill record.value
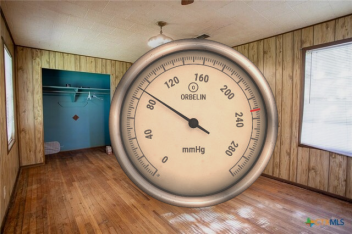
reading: **90** mmHg
